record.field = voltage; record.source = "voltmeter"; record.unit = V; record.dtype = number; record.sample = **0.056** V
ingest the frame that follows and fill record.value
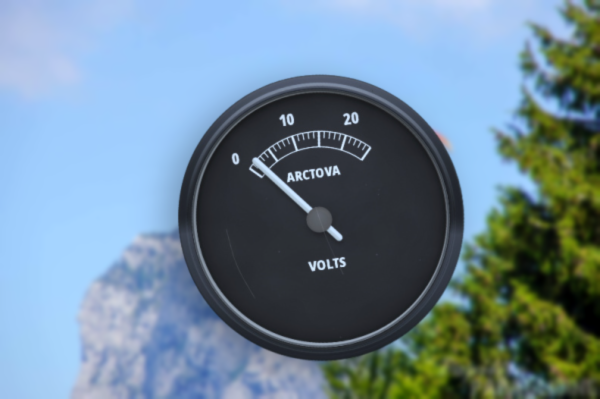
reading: **2** V
